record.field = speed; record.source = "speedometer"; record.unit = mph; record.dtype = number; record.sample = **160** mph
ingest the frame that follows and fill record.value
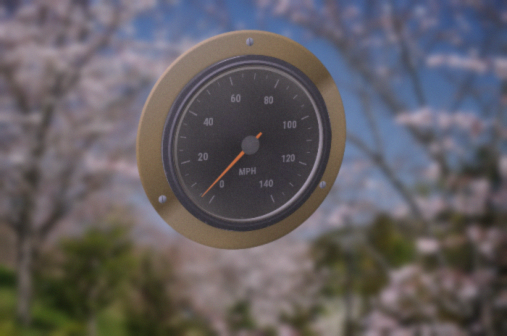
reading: **5** mph
